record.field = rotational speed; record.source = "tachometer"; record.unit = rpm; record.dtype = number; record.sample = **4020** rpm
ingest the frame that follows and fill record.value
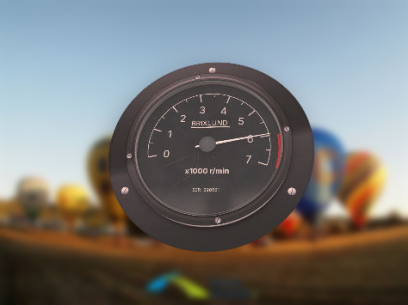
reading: **6000** rpm
